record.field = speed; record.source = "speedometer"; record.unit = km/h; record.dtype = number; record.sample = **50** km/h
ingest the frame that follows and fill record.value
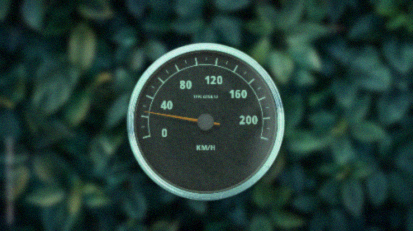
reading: **25** km/h
